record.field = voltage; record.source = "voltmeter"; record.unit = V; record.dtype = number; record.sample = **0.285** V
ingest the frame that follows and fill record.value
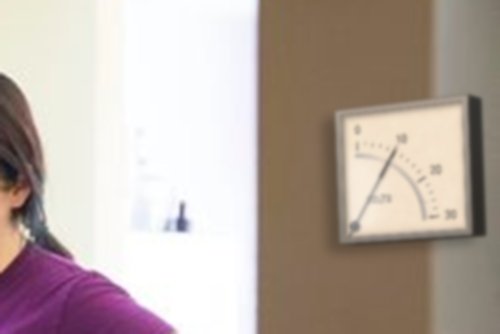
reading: **10** V
